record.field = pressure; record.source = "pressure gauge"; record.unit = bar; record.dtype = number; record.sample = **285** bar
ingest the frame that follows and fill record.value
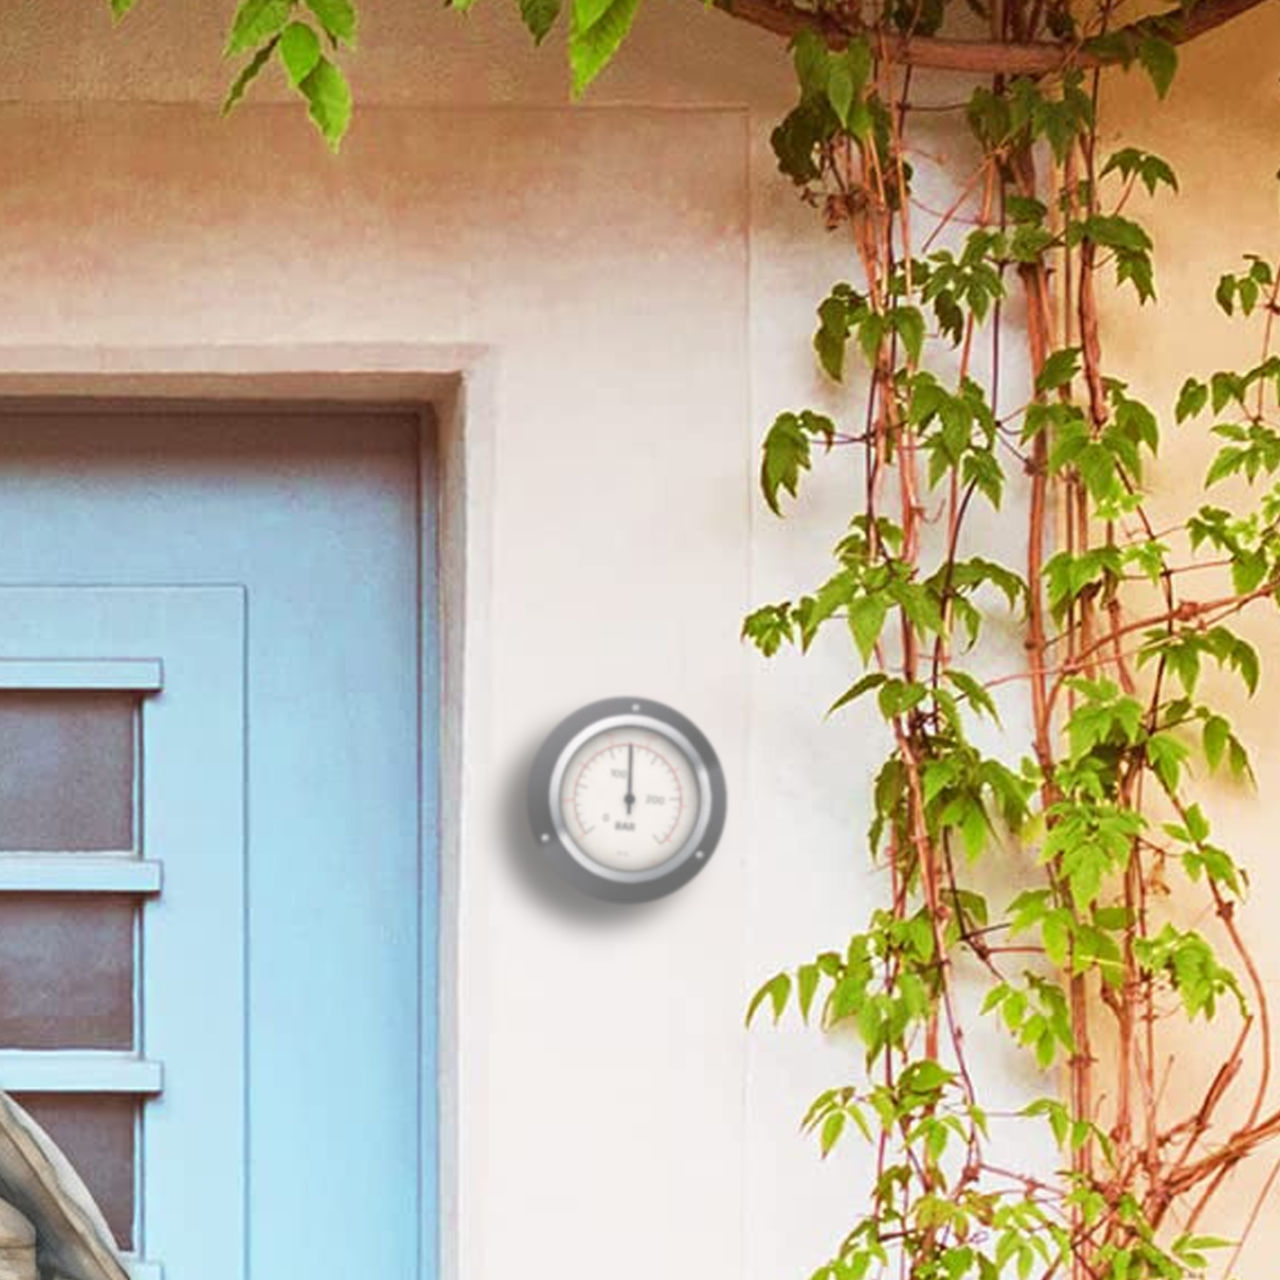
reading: **120** bar
